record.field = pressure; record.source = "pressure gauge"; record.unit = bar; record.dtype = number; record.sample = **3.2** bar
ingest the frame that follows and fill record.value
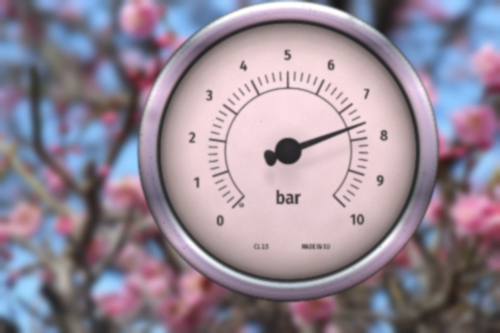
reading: **7.6** bar
